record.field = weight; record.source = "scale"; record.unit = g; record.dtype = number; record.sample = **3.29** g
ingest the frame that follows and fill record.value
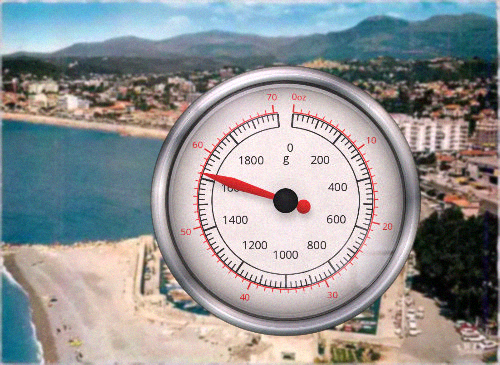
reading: **1620** g
